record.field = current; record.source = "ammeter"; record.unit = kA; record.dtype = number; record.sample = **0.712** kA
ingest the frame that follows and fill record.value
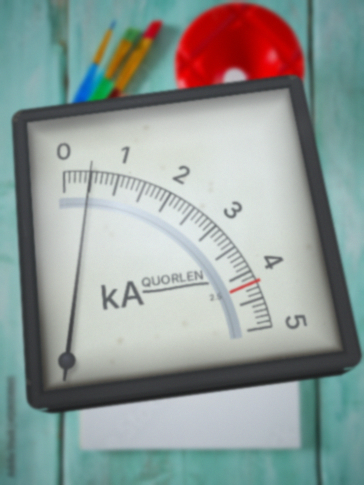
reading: **0.5** kA
